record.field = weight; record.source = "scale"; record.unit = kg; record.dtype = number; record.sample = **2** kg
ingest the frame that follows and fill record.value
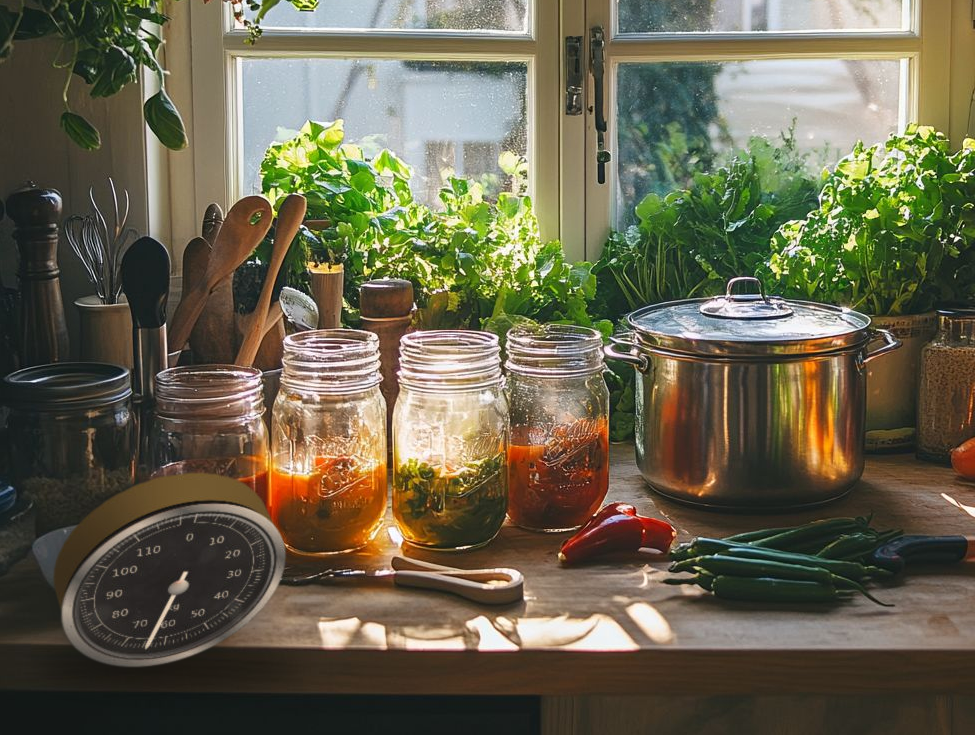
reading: **65** kg
